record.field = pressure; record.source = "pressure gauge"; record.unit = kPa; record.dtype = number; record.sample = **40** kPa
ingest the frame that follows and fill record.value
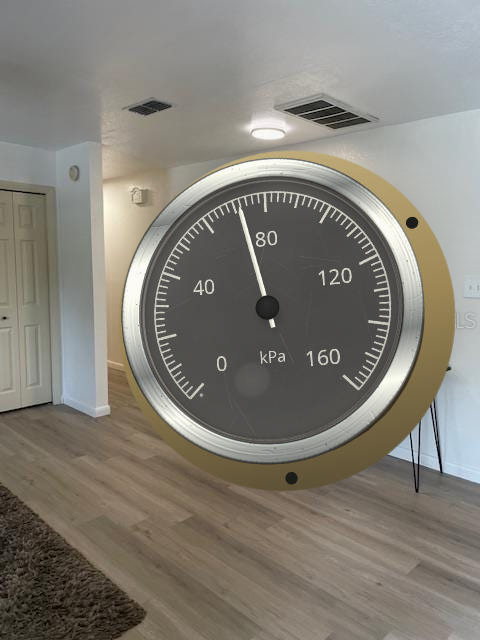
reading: **72** kPa
